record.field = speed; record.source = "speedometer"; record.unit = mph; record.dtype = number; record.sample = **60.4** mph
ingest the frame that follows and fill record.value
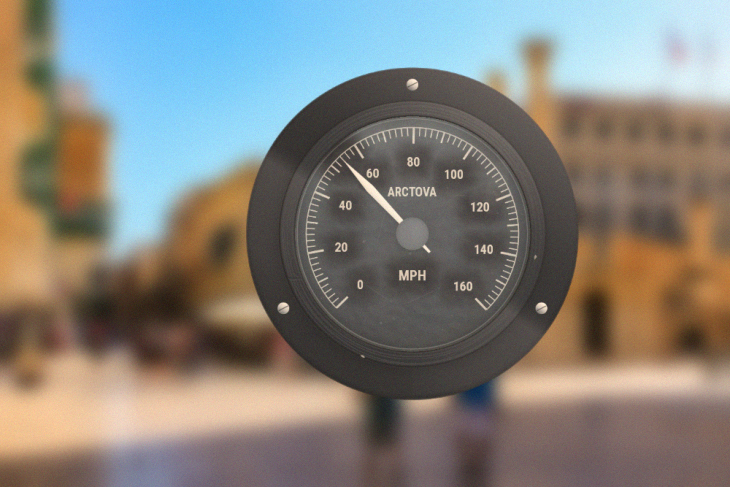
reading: **54** mph
